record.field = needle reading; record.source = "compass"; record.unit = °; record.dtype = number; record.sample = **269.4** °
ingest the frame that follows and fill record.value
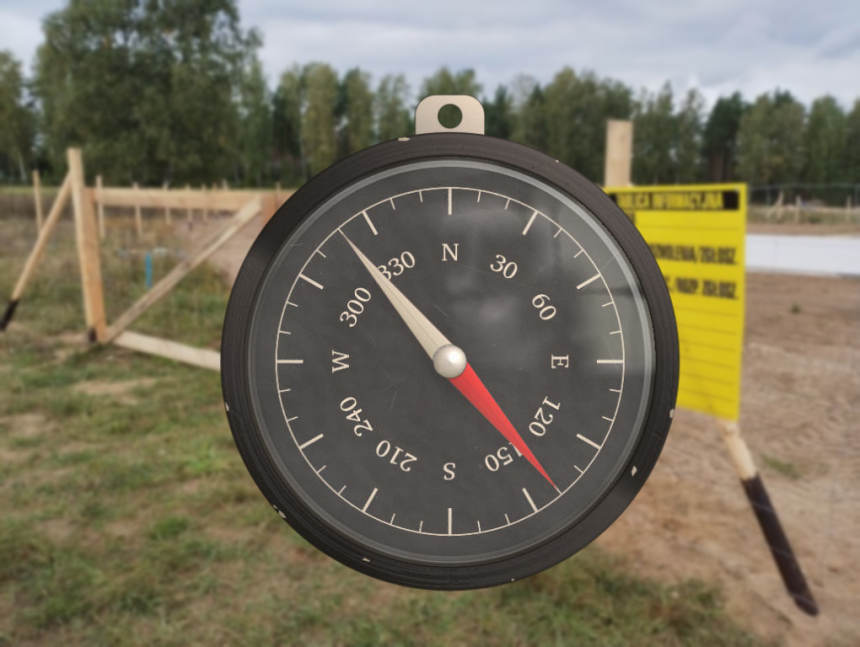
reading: **140** °
